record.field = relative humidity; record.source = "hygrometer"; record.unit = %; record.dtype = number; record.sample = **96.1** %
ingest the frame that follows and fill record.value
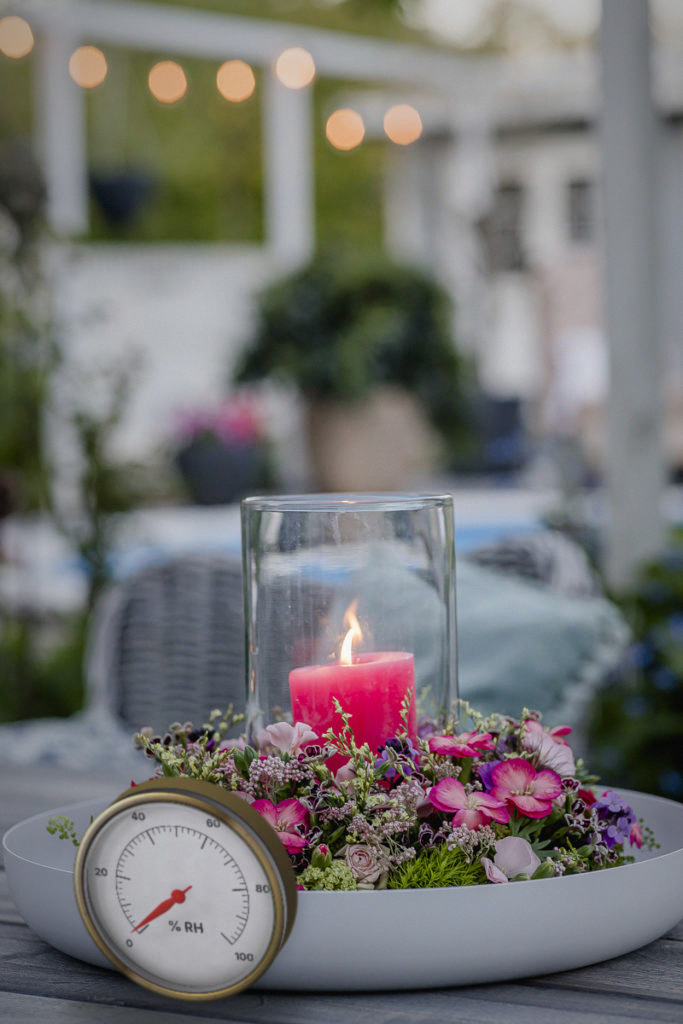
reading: **2** %
